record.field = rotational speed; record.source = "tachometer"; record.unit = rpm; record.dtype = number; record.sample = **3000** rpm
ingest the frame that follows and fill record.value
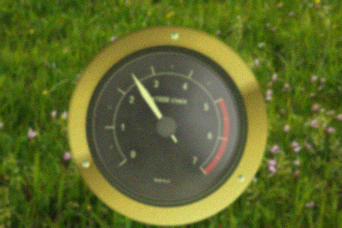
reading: **2500** rpm
